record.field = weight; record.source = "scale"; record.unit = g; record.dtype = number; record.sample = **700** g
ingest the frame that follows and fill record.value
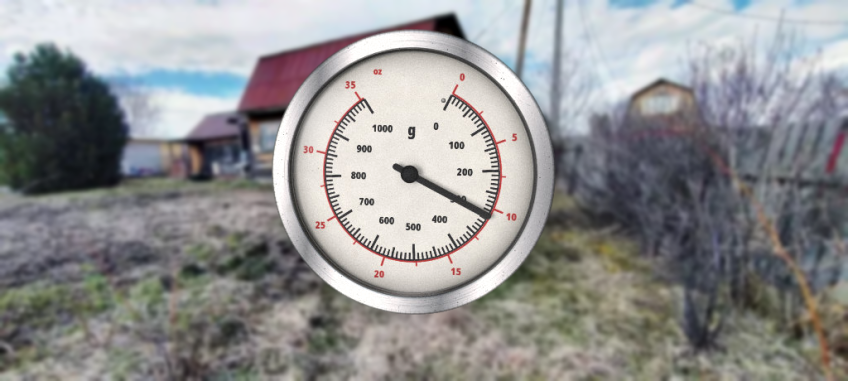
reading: **300** g
